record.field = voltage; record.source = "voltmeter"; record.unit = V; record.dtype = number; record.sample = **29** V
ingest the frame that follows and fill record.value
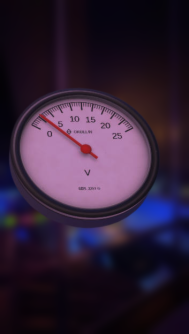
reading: **2.5** V
